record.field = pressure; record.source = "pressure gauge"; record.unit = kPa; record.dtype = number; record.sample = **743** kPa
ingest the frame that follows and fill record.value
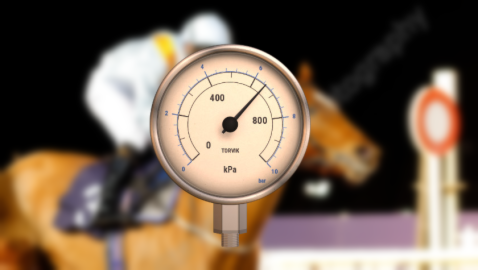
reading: **650** kPa
